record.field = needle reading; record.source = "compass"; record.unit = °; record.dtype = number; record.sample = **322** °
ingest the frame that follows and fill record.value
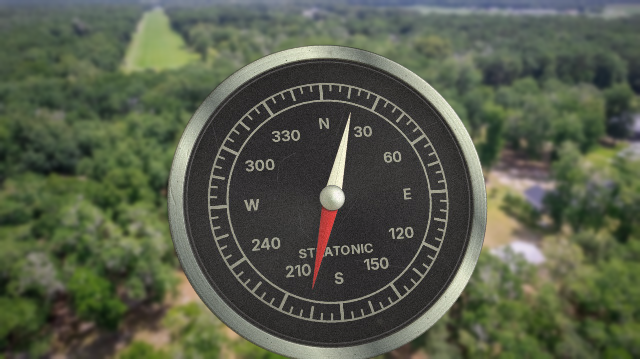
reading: **197.5** °
